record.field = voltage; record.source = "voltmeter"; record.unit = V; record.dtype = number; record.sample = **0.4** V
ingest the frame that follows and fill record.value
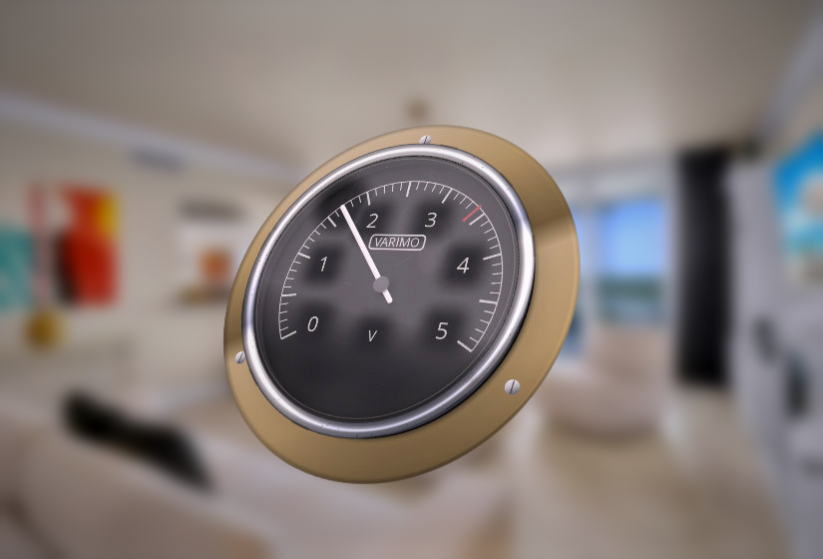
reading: **1.7** V
